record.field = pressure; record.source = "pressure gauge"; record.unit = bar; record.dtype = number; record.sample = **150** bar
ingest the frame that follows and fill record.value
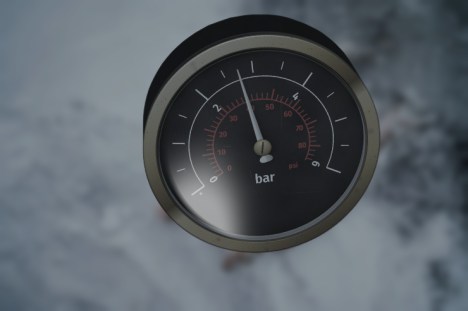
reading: **2.75** bar
